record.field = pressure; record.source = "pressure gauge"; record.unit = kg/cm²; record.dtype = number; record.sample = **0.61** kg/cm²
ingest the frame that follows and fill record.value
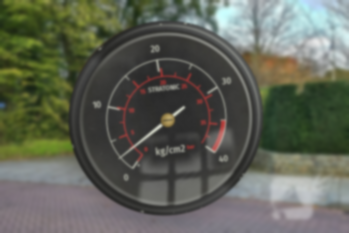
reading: **2.5** kg/cm²
